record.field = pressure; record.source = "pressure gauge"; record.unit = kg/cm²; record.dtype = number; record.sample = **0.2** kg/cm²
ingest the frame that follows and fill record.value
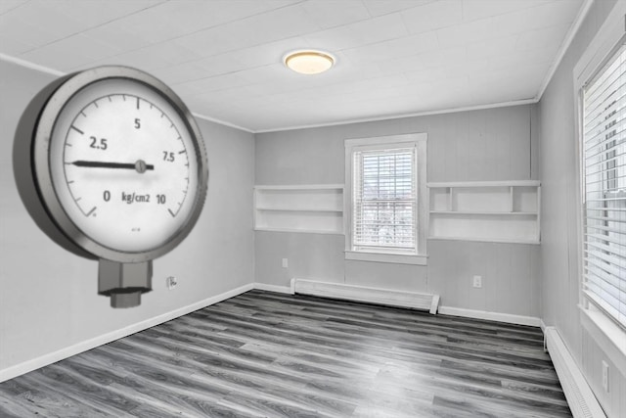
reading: **1.5** kg/cm²
